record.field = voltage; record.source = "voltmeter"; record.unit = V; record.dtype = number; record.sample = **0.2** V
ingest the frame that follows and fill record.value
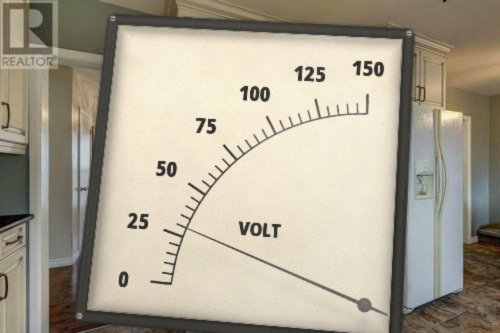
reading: **30** V
